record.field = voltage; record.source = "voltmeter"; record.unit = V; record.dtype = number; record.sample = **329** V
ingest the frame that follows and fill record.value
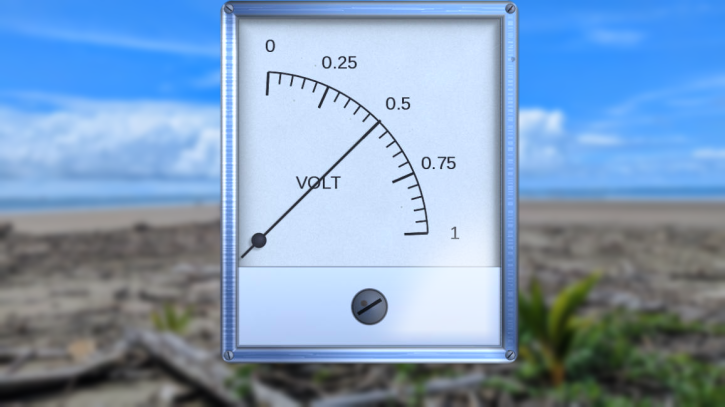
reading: **0.5** V
